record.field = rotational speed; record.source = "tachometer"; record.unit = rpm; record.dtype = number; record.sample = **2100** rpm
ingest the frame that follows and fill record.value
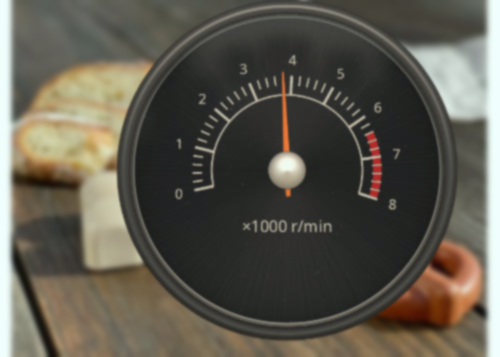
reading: **3800** rpm
